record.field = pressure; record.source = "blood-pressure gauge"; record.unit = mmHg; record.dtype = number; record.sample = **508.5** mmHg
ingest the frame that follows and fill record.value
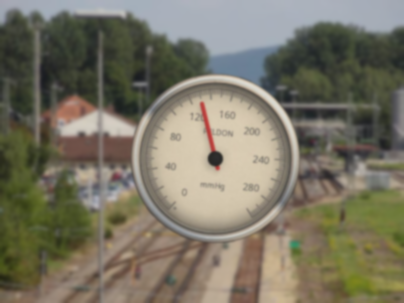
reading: **130** mmHg
